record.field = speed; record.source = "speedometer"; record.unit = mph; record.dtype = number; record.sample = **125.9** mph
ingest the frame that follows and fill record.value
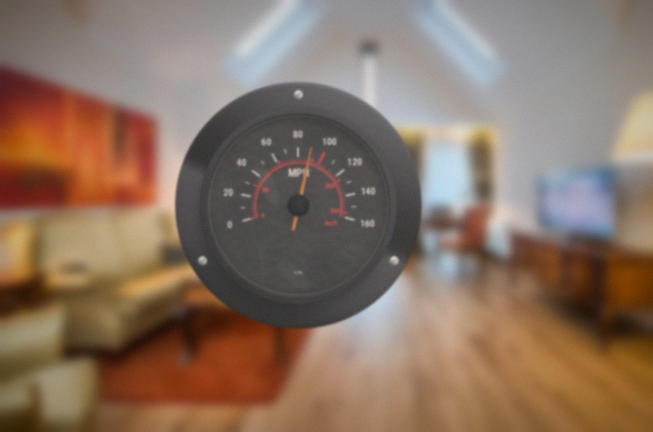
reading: **90** mph
